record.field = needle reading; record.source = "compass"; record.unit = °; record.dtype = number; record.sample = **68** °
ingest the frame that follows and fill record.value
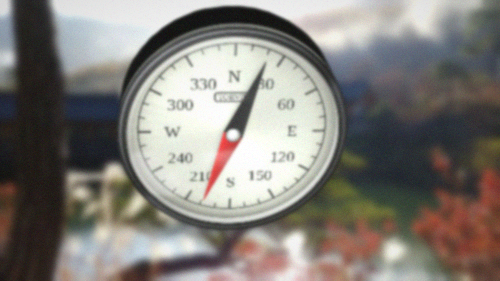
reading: **200** °
